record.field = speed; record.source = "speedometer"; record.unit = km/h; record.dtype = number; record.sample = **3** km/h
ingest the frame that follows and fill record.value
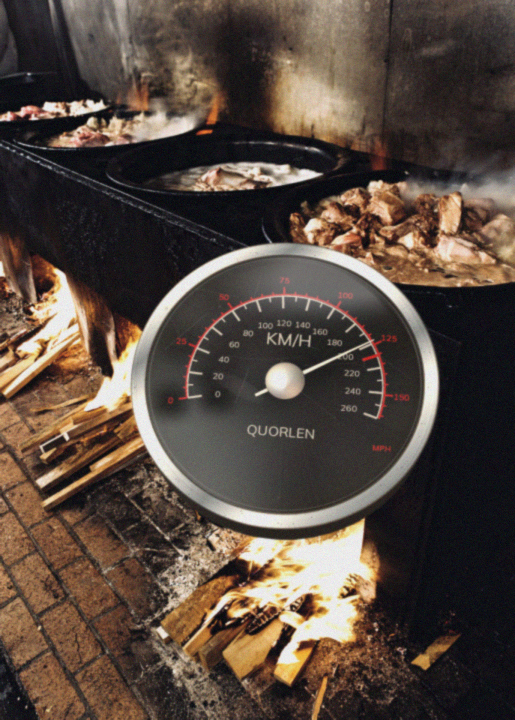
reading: **200** km/h
